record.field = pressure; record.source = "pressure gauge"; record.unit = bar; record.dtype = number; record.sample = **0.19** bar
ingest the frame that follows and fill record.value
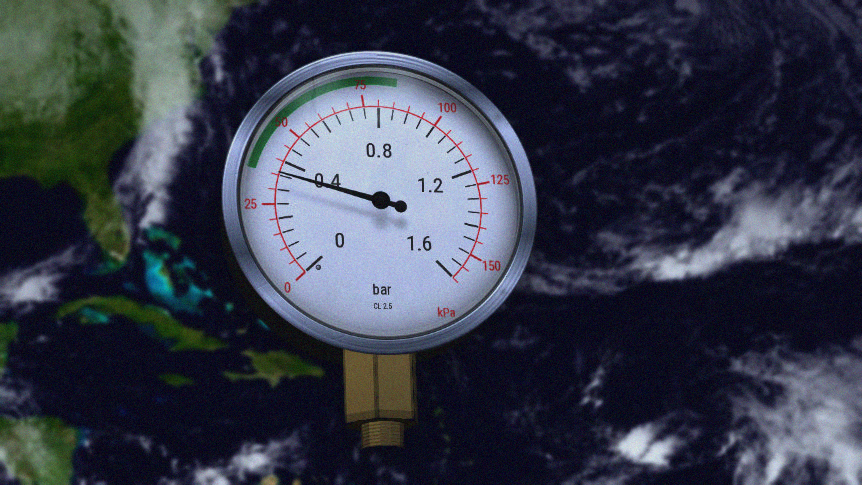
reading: **0.35** bar
